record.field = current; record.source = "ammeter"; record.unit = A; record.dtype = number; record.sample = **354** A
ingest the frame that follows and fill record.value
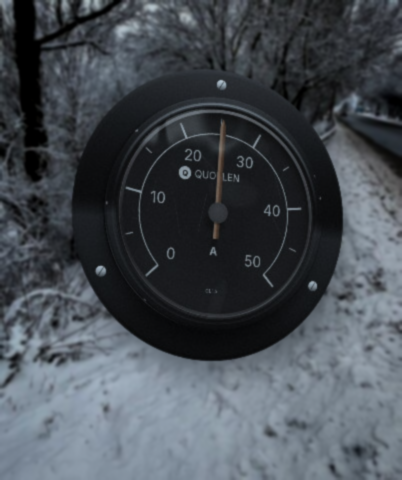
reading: **25** A
